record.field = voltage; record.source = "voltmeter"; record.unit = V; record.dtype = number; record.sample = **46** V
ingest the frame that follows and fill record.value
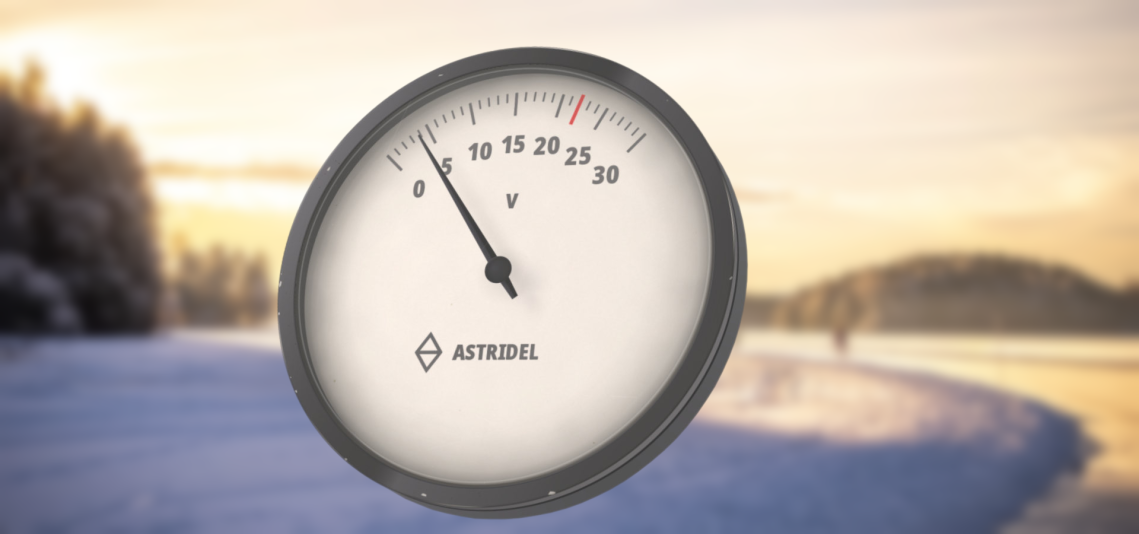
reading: **4** V
